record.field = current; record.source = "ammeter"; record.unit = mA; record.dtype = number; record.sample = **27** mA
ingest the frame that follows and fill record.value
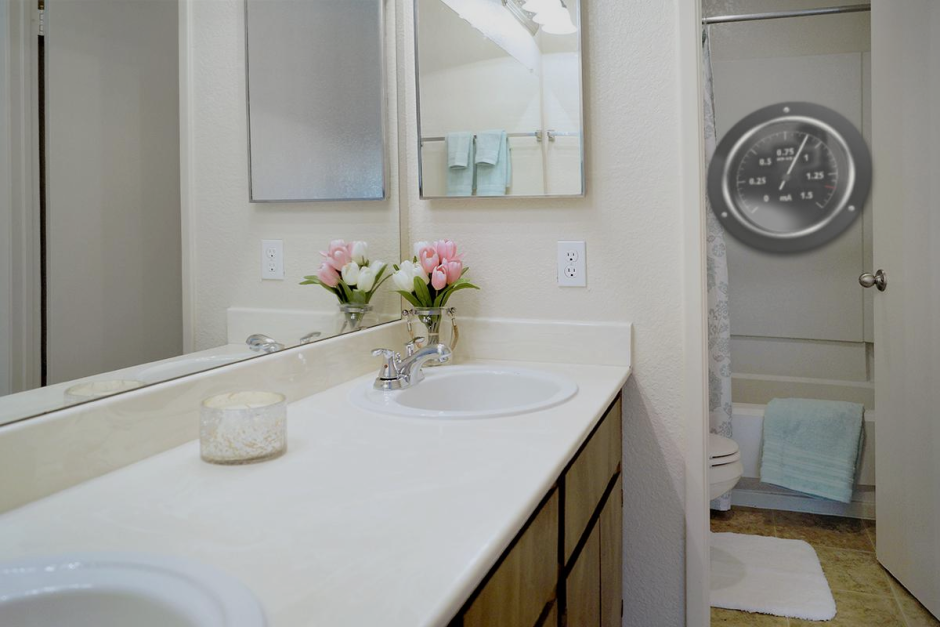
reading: **0.9** mA
